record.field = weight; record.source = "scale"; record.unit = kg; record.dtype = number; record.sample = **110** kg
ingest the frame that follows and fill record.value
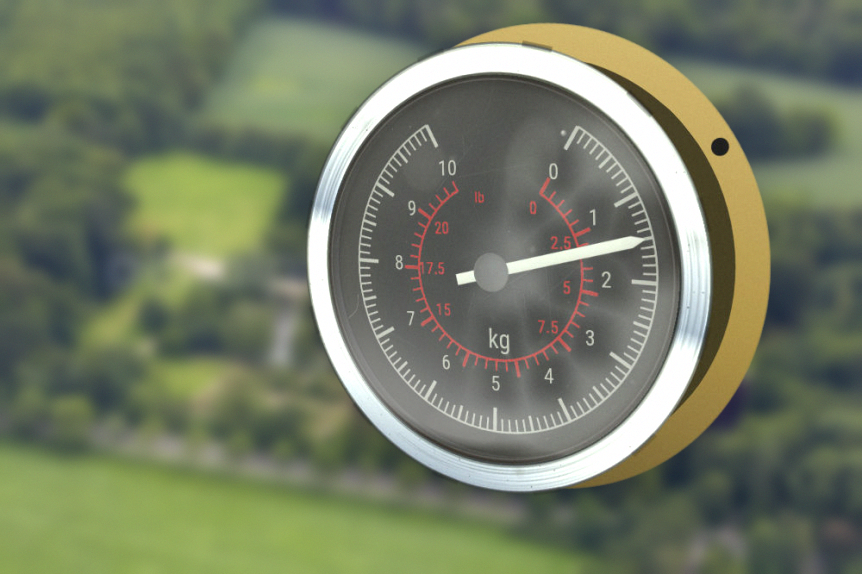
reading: **1.5** kg
